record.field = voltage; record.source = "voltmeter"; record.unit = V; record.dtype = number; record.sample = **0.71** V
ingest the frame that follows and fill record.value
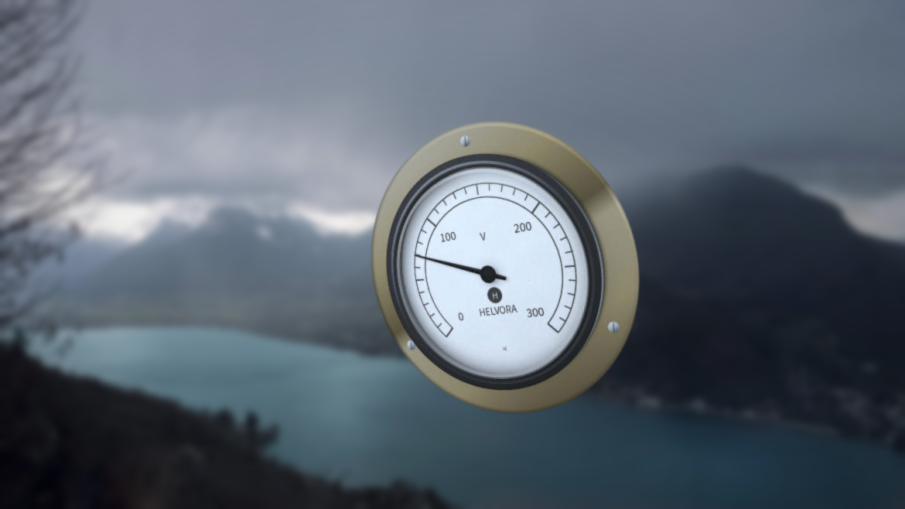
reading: **70** V
